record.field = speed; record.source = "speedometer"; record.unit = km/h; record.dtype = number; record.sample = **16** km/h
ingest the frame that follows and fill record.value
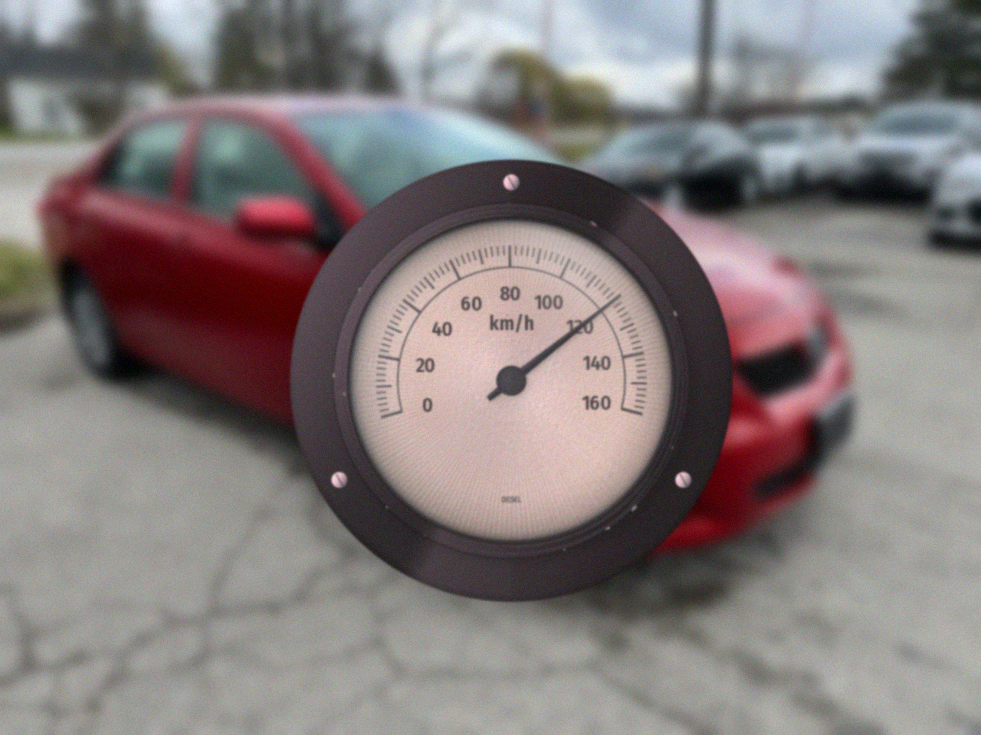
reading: **120** km/h
